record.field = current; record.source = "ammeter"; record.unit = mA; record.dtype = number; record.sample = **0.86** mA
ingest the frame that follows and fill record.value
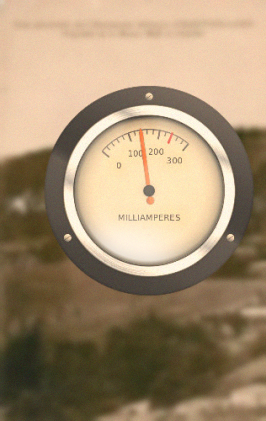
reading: **140** mA
